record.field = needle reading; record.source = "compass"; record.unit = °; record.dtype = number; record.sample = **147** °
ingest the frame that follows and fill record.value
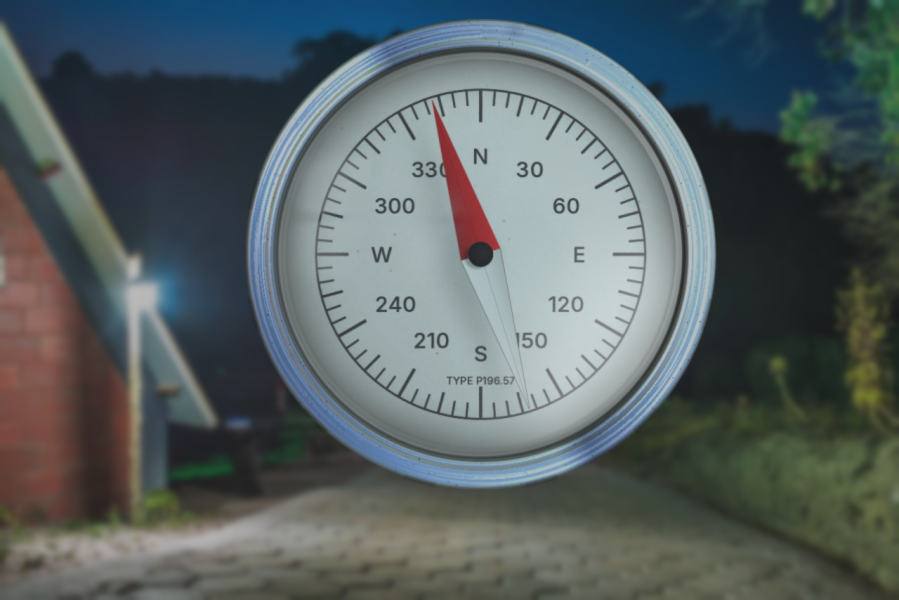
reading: **342.5** °
